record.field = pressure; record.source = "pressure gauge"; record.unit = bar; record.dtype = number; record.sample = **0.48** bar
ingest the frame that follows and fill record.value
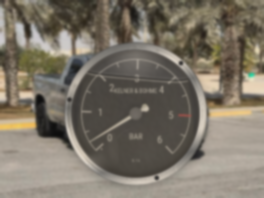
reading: **0.25** bar
